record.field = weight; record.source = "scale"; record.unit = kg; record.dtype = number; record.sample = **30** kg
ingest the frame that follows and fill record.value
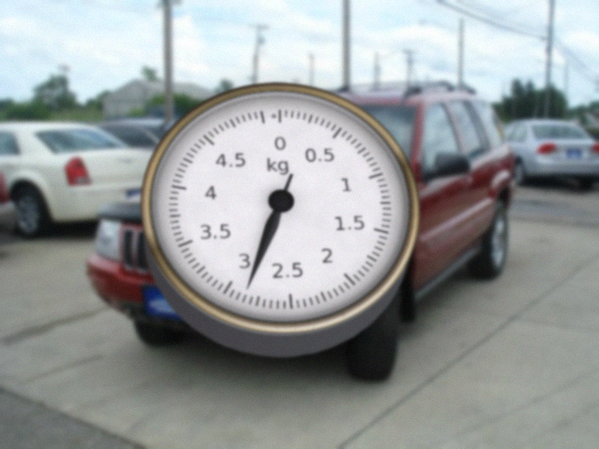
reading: **2.85** kg
